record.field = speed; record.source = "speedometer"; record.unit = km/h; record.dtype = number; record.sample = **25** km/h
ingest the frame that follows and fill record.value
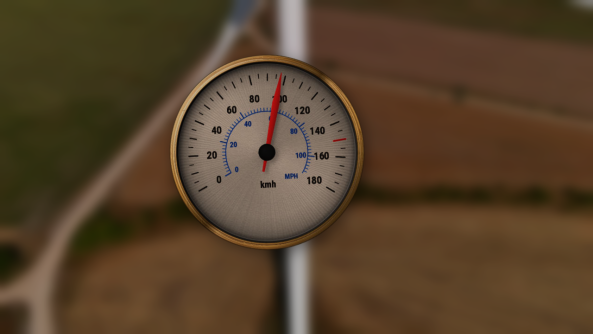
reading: **97.5** km/h
